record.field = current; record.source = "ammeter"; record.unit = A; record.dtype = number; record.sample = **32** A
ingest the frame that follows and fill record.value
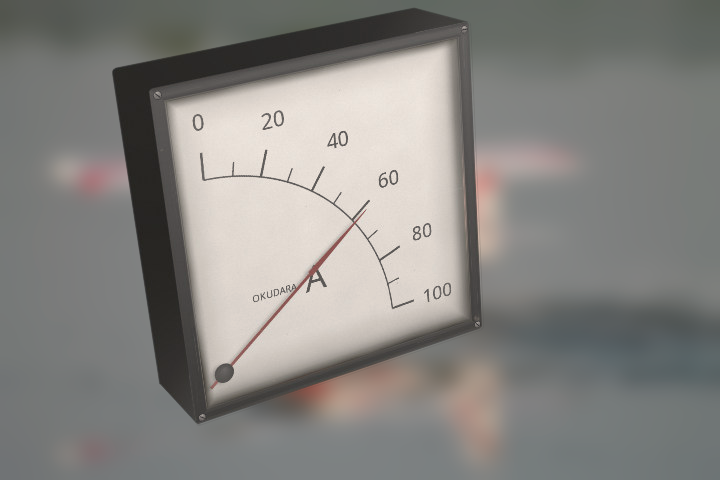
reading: **60** A
